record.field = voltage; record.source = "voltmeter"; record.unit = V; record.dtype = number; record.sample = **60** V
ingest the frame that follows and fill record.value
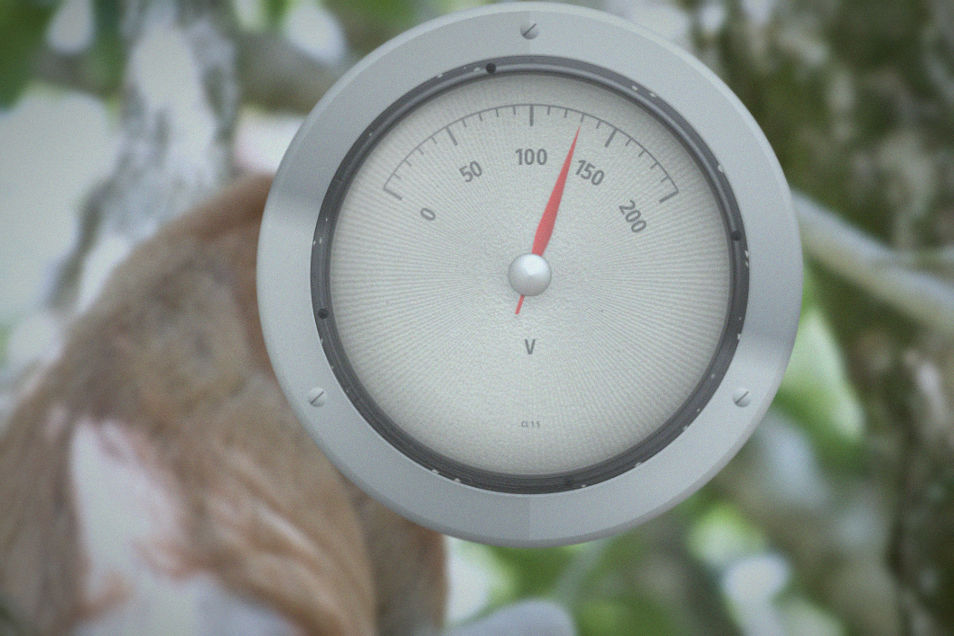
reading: **130** V
